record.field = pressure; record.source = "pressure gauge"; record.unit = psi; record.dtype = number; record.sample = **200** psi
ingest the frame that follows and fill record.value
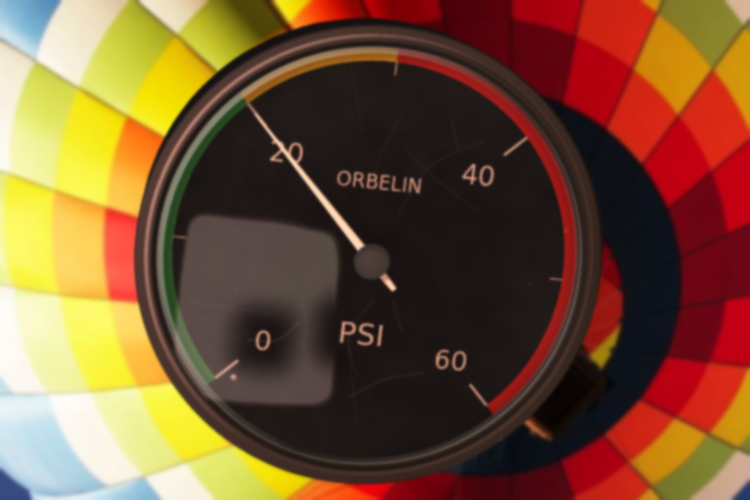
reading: **20** psi
